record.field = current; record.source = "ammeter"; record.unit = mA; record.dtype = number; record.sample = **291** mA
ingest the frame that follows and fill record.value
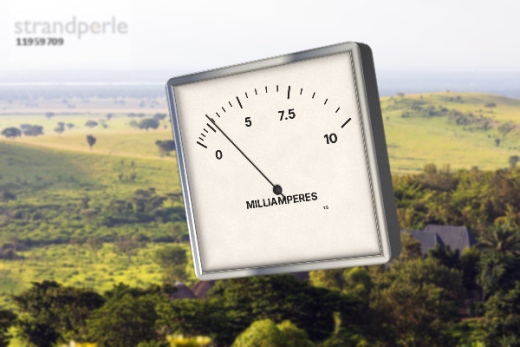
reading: **3** mA
